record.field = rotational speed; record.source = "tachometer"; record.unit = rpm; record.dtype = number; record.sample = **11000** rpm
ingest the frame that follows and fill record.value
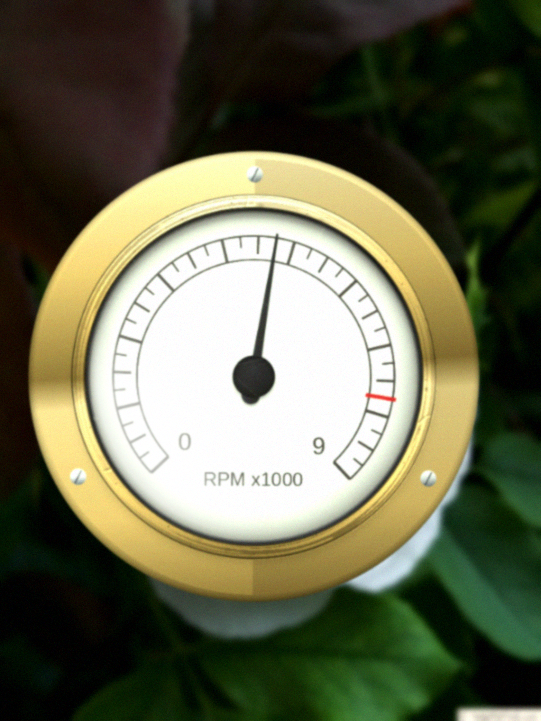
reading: **4750** rpm
